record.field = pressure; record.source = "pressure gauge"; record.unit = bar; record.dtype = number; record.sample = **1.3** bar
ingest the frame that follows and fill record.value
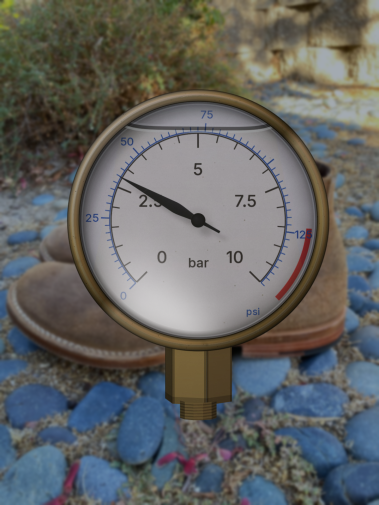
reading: **2.75** bar
